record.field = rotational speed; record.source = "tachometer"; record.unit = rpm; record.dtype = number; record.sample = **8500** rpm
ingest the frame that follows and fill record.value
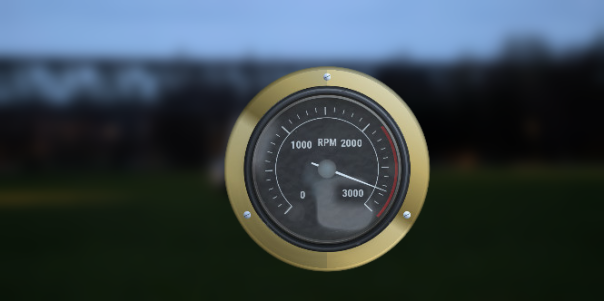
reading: **2750** rpm
